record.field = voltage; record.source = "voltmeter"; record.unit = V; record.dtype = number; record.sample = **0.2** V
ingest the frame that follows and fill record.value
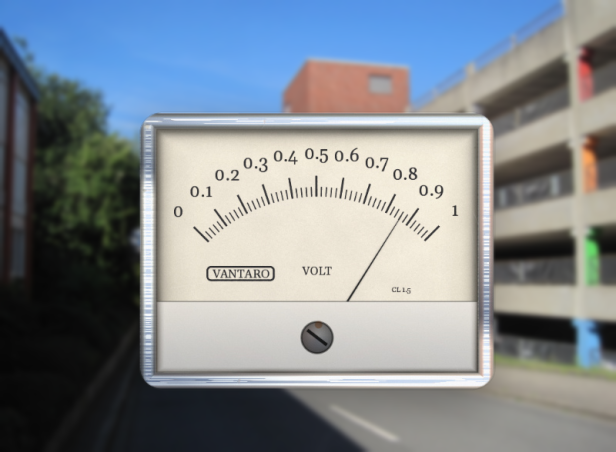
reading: **0.86** V
